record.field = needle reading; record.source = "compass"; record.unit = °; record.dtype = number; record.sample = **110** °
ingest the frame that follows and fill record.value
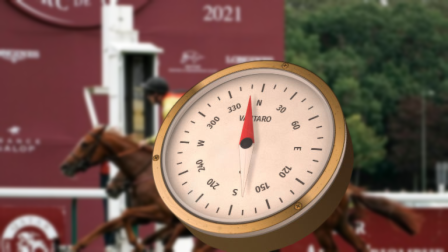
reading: **350** °
